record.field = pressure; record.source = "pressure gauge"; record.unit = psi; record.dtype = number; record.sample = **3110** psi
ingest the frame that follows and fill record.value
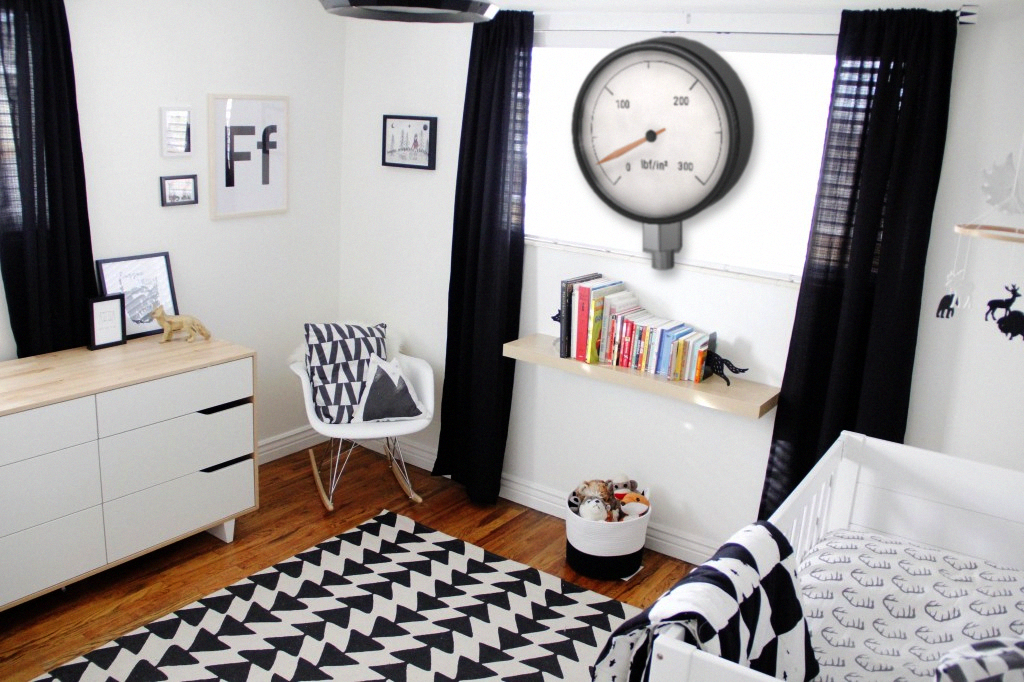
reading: **25** psi
